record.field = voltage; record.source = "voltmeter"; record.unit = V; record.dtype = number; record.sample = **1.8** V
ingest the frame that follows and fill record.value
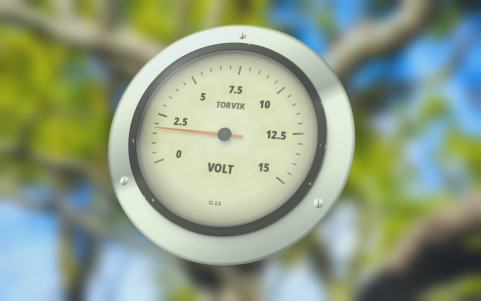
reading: **1.75** V
